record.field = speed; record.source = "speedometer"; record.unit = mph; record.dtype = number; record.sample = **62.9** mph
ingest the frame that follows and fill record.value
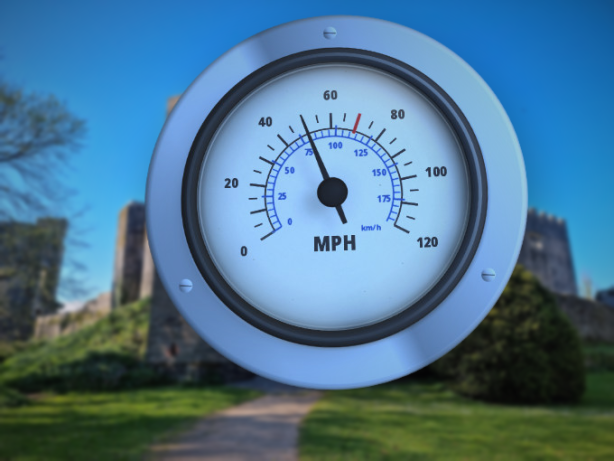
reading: **50** mph
